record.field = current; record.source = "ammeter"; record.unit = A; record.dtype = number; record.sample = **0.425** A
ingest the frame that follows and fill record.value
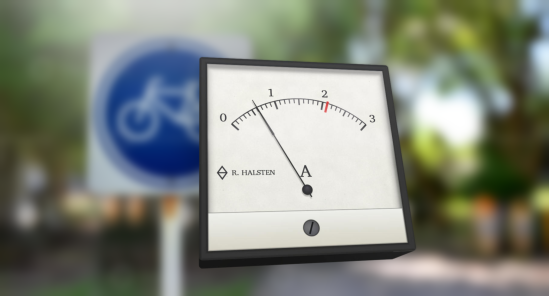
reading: **0.6** A
